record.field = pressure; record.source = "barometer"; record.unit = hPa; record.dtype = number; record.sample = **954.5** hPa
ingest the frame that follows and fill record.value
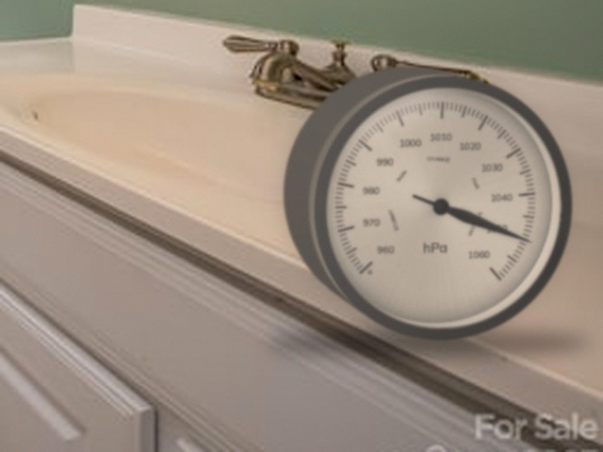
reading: **1050** hPa
